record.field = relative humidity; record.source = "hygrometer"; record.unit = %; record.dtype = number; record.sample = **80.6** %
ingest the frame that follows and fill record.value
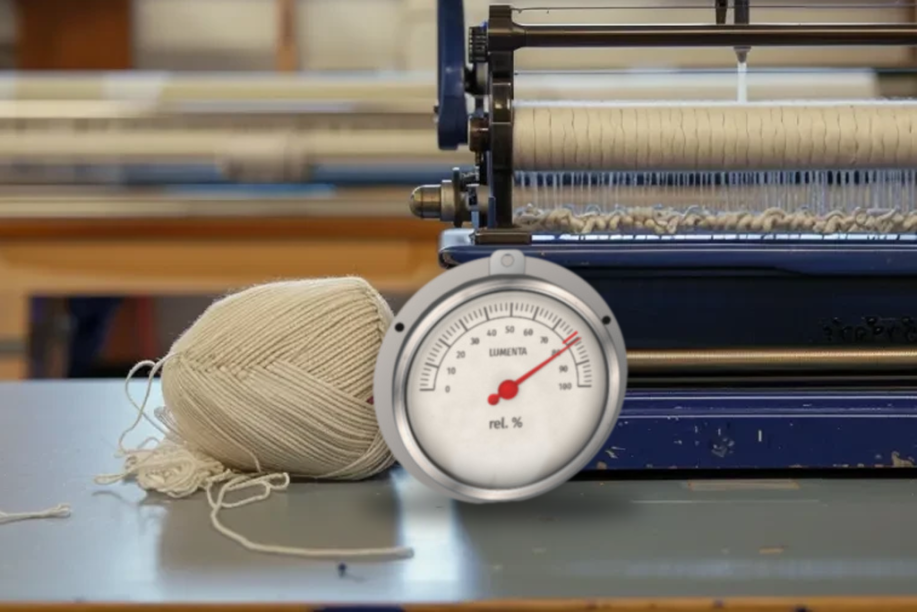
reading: **80** %
